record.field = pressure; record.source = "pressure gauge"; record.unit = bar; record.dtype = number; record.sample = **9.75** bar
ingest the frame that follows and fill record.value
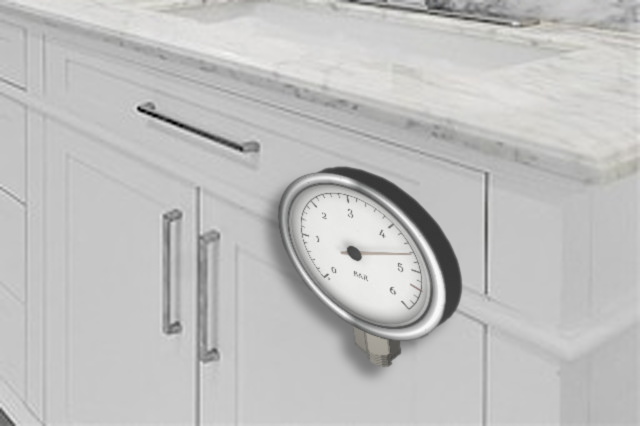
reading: **4.6** bar
